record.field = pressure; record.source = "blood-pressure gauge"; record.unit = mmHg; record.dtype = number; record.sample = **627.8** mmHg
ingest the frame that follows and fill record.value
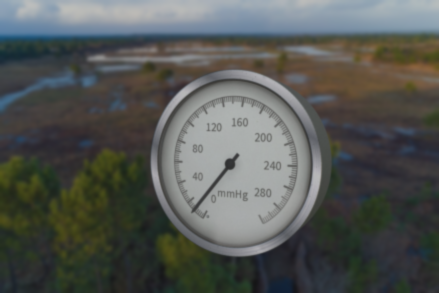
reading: **10** mmHg
